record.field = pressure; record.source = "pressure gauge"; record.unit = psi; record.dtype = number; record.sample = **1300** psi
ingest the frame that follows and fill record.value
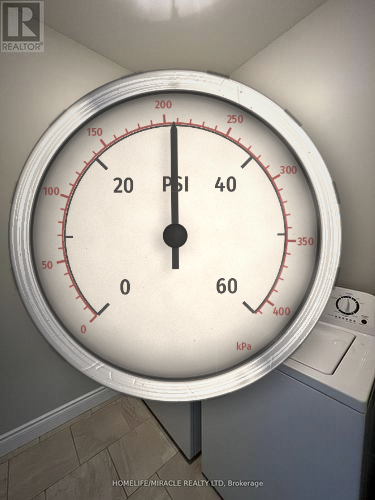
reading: **30** psi
